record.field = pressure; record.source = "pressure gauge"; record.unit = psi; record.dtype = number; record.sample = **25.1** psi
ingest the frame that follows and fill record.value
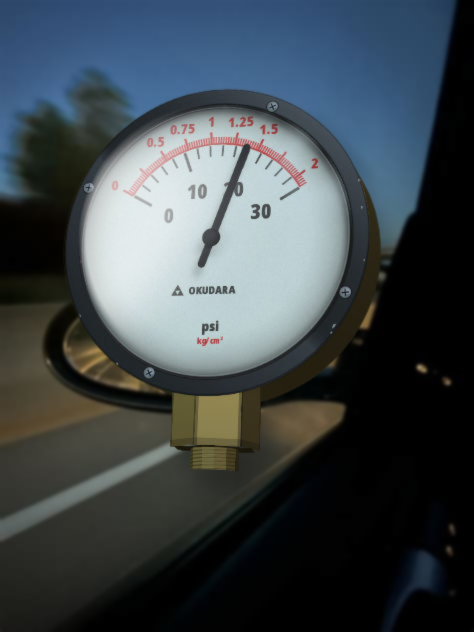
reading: **20** psi
